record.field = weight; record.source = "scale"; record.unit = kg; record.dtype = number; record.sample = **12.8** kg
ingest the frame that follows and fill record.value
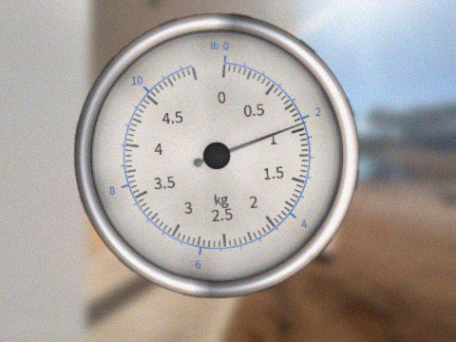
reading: **0.95** kg
